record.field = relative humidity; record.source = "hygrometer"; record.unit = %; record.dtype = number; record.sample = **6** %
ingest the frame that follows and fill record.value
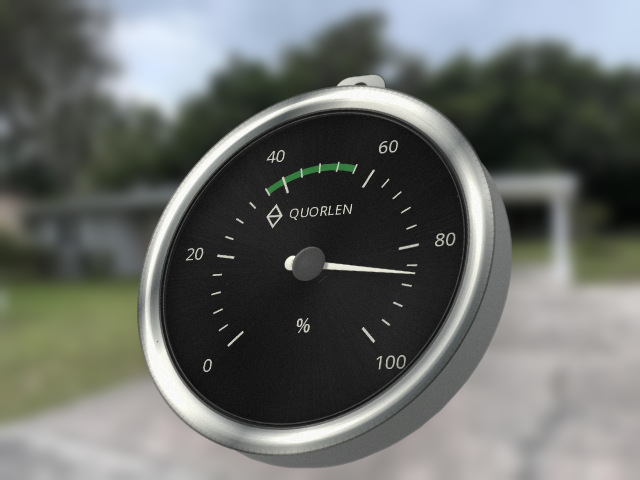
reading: **86** %
